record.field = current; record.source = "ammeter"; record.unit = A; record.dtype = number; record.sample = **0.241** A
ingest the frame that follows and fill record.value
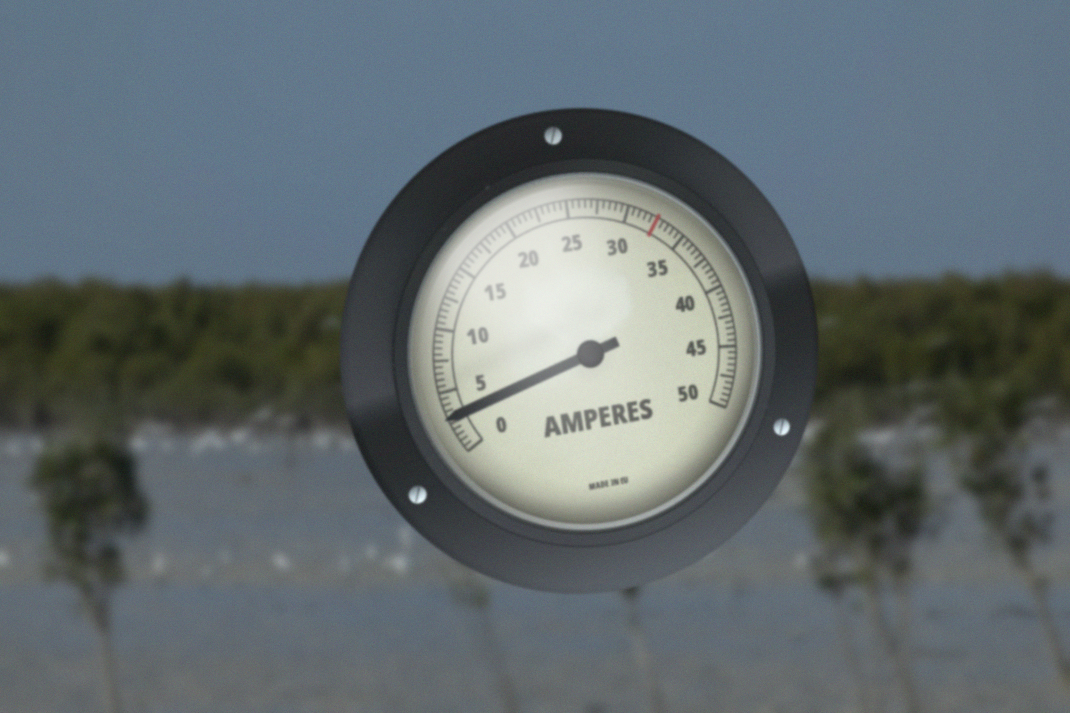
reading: **3** A
